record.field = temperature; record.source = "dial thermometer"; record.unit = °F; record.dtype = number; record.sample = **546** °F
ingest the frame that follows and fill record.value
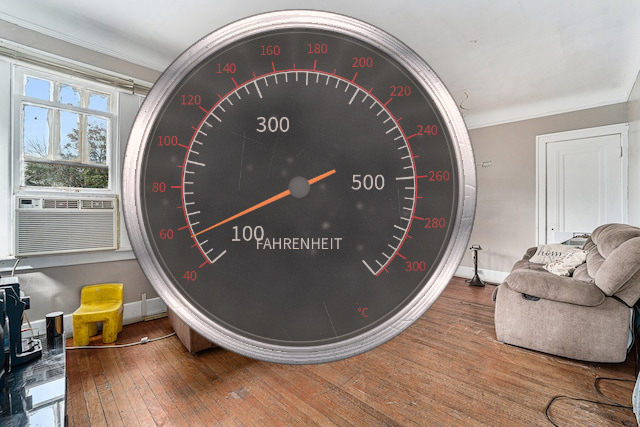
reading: **130** °F
